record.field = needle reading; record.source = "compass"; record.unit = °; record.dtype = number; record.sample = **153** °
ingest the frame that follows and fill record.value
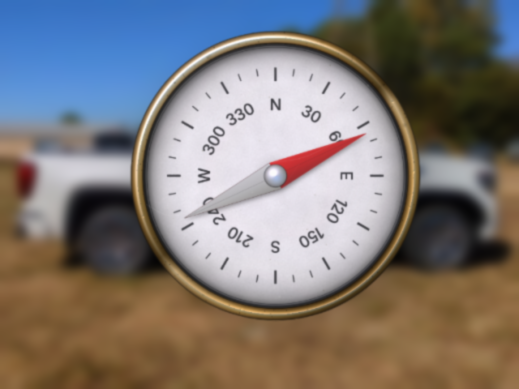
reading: **65** °
